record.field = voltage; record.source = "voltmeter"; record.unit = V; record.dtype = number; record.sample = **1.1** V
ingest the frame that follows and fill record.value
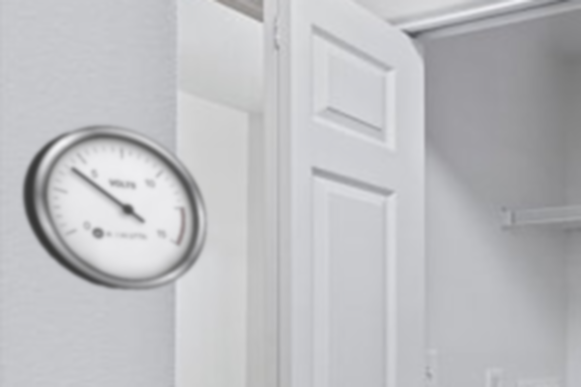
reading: **4** V
